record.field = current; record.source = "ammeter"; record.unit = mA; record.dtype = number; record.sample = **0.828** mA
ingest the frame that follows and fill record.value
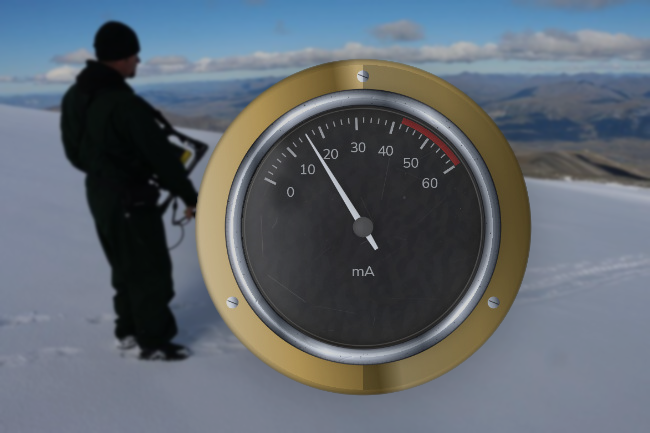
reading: **16** mA
